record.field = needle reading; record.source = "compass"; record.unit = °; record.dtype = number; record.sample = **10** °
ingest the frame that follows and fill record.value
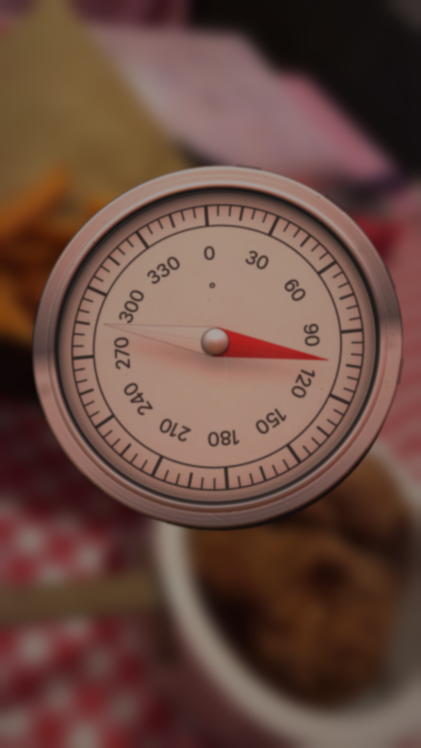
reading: **105** °
